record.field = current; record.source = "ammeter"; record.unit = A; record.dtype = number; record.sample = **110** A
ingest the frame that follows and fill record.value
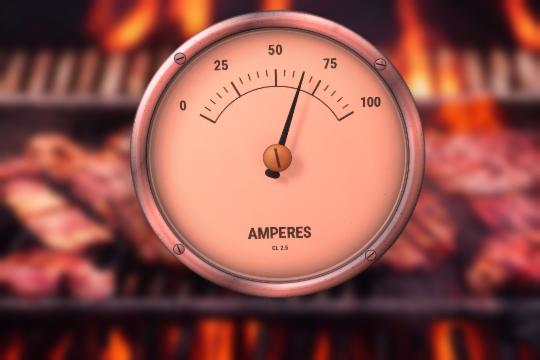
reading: **65** A
